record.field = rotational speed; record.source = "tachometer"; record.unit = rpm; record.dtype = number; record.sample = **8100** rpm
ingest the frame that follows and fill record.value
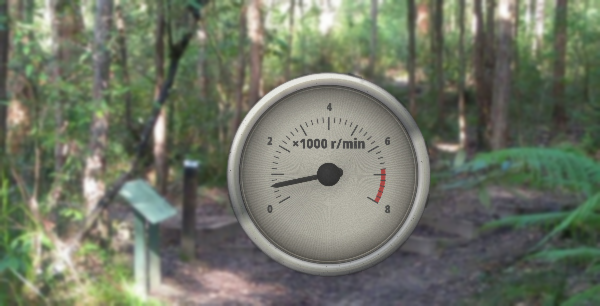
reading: **600** rpm
